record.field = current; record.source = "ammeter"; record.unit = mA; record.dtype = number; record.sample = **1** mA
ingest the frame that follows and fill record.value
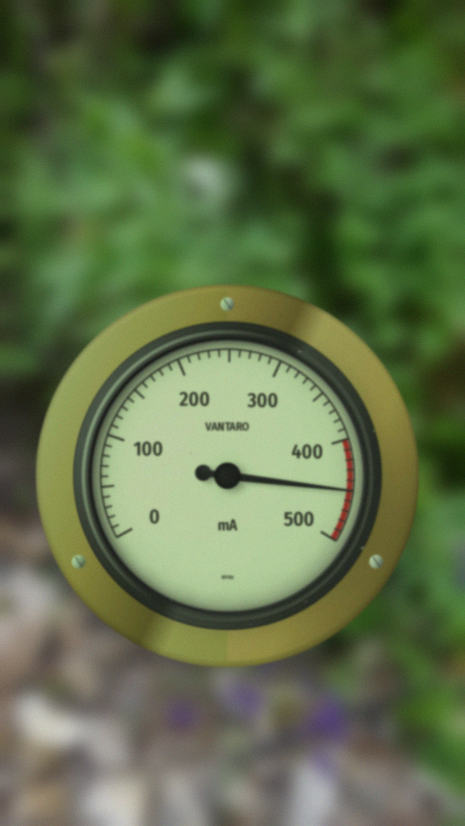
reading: **450** mA
